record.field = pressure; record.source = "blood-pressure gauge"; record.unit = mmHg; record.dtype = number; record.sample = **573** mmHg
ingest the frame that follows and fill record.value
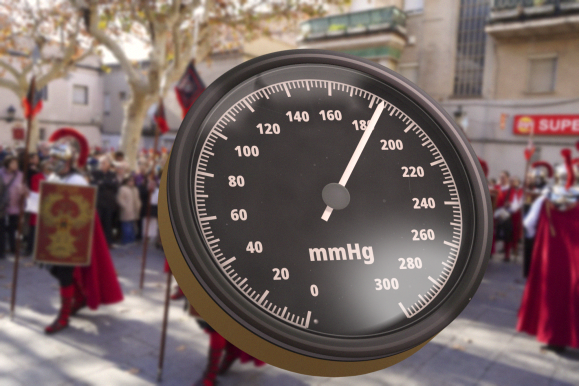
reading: **184** mmHg
